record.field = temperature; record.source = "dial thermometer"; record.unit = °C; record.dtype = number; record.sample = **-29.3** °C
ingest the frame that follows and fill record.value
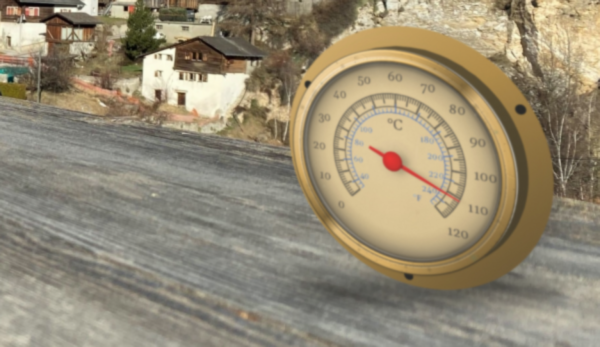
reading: **110** °C
